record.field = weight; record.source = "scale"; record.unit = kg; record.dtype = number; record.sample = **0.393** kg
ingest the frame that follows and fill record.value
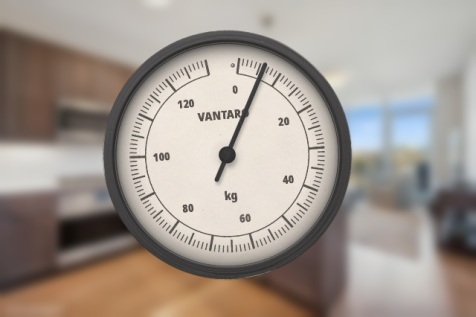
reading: **6** kg
